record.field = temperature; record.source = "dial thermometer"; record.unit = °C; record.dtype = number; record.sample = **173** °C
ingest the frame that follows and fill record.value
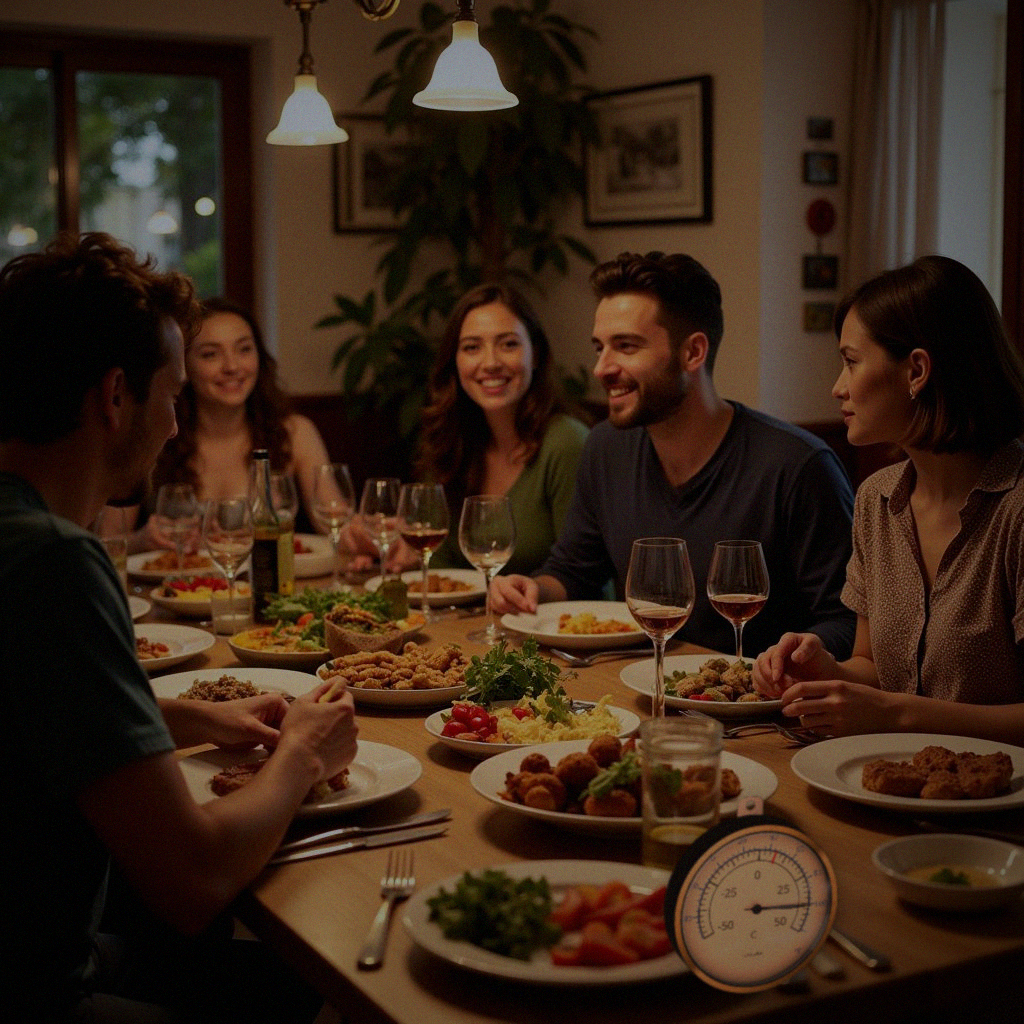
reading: **37.5** °C
